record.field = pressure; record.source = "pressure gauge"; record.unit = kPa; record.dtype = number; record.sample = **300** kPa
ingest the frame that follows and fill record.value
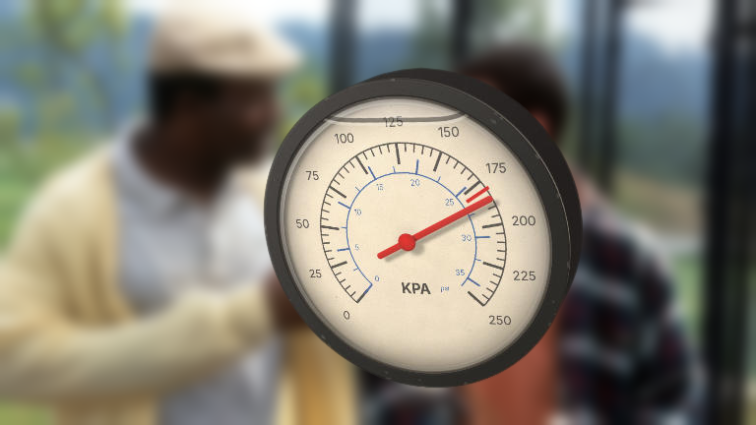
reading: **185** kPa
